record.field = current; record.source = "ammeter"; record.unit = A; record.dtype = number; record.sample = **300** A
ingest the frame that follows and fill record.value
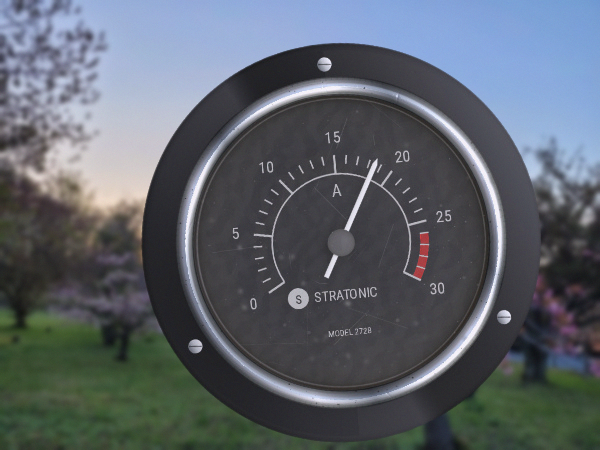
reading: **18.5** A
